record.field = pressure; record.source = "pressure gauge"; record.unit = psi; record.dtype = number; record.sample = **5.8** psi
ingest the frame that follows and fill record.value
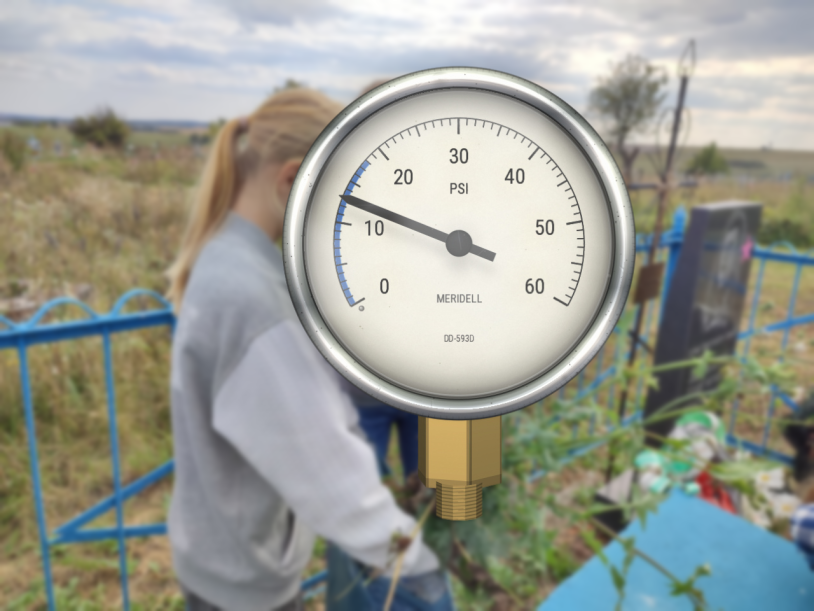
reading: **13** psi
